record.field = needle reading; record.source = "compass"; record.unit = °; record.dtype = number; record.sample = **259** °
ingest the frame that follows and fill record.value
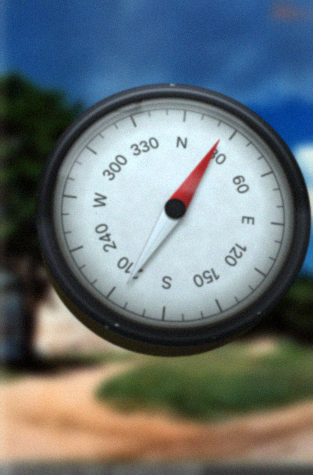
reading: **25** °
